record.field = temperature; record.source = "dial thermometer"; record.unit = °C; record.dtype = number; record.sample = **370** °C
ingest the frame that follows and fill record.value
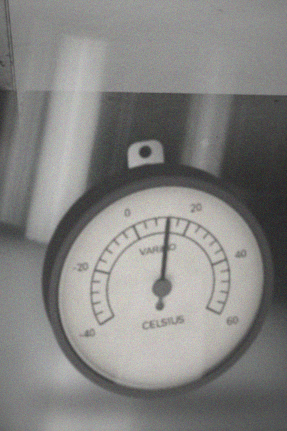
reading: **12** °C
